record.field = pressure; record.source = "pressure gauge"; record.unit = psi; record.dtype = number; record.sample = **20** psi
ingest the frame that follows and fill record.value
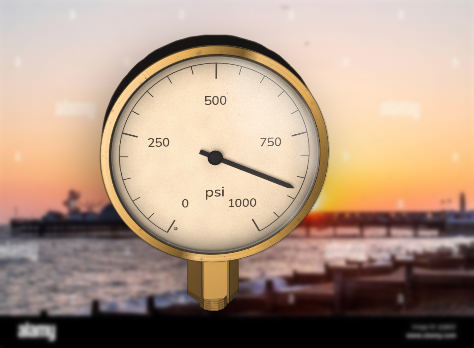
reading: **875** psi
